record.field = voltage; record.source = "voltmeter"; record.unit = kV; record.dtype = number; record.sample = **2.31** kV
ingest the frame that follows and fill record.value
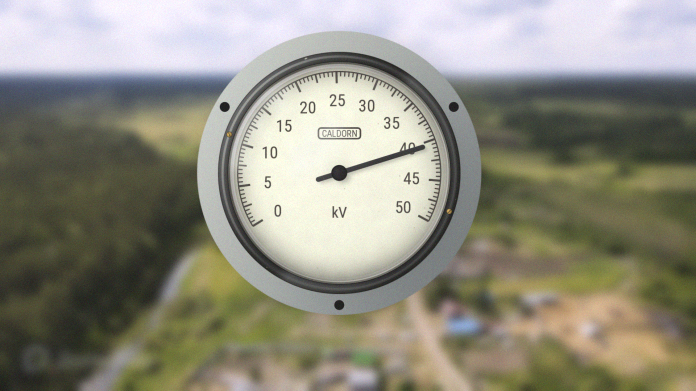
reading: **40.5** kV
